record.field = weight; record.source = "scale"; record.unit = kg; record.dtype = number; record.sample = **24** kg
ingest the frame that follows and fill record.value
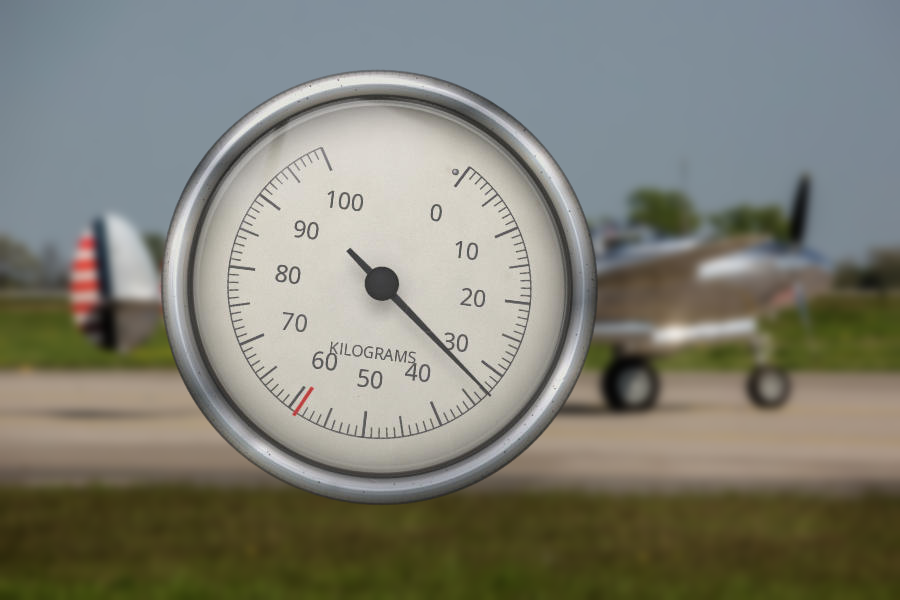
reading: **33** kg
